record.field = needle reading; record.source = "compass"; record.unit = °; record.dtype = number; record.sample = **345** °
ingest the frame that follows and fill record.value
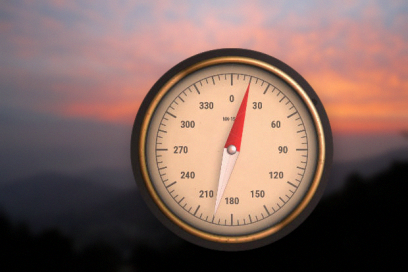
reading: **15** °
